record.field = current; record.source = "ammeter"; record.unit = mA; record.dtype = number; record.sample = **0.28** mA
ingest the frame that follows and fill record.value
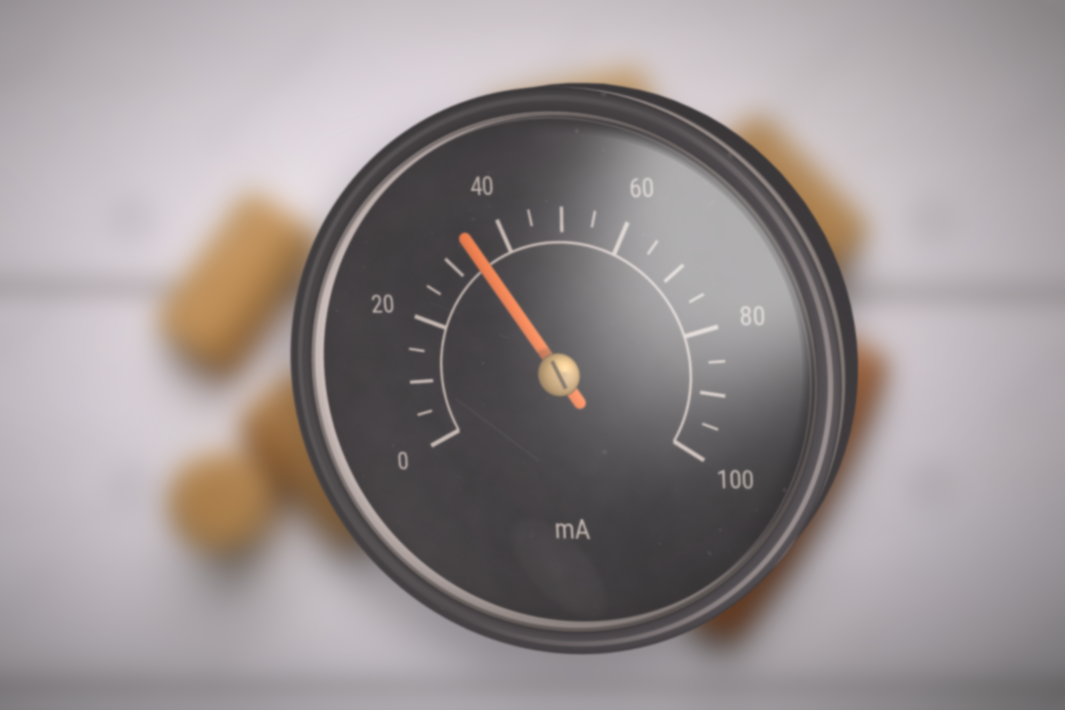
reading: **35** mA
